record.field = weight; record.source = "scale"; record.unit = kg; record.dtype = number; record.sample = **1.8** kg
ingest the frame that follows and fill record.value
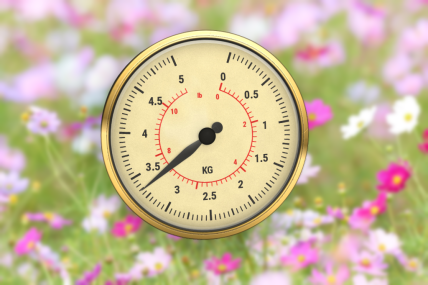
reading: **3.35** kg
